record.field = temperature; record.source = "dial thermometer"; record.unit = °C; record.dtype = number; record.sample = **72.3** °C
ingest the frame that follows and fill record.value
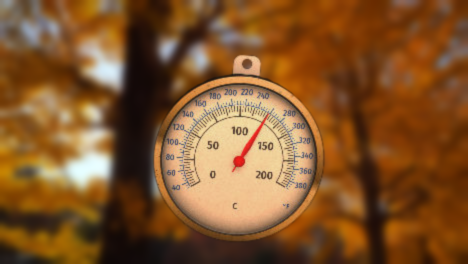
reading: **125** °C
